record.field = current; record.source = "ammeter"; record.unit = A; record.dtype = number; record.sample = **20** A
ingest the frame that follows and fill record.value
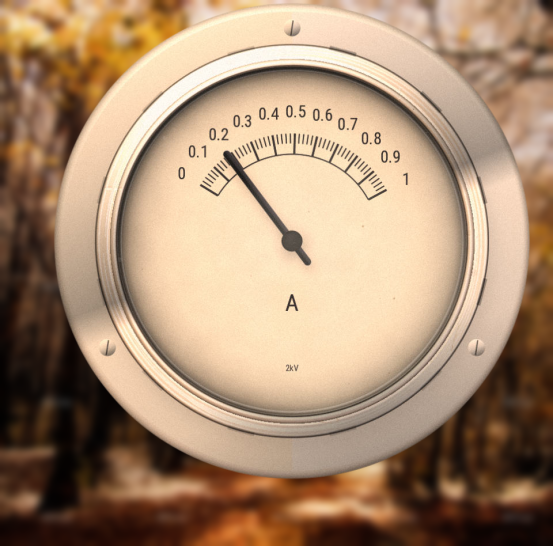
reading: **0.18** A
